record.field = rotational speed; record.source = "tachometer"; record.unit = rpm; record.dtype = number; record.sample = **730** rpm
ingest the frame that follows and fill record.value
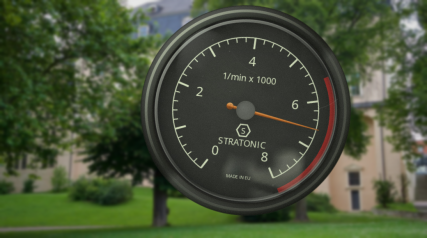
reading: **6600** rpm
